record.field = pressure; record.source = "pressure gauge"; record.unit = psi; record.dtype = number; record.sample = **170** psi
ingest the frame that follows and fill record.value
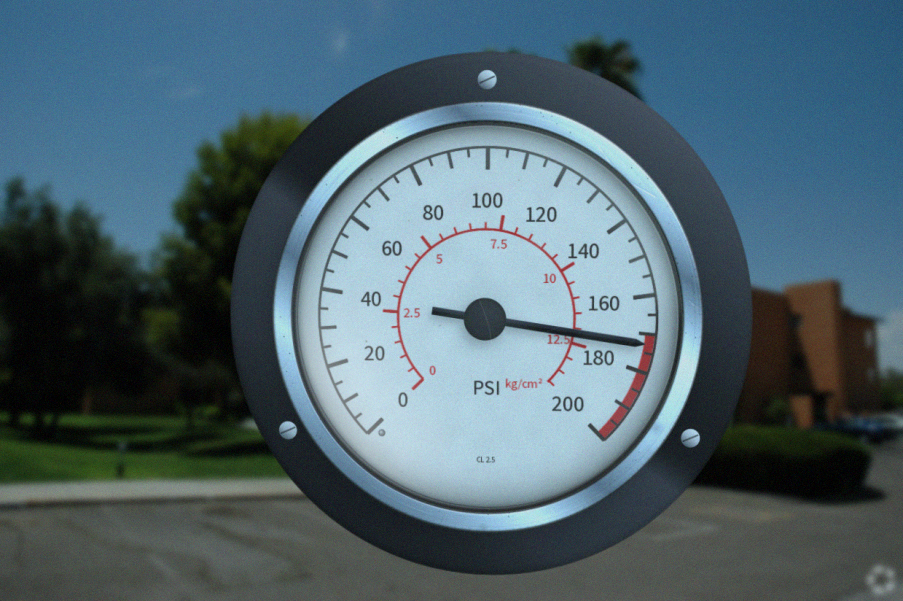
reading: **172.5** psi
